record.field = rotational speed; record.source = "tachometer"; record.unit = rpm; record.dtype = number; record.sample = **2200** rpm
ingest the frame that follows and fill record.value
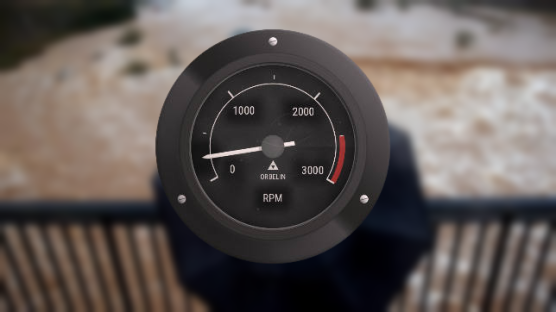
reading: **250** rpm
